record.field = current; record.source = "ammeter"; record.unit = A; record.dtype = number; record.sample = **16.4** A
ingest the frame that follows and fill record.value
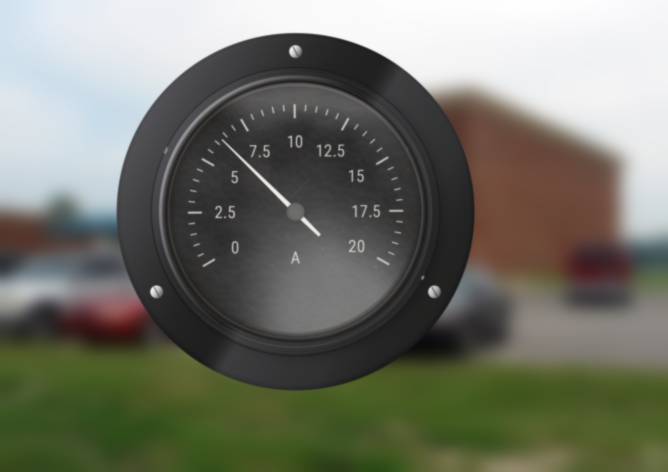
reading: **6.25** A
